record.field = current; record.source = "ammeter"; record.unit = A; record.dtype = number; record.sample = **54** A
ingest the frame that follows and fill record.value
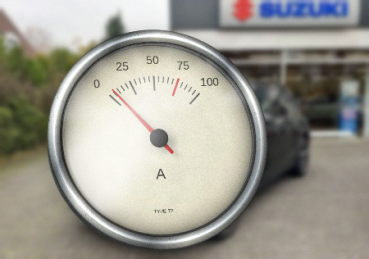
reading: **5** A
